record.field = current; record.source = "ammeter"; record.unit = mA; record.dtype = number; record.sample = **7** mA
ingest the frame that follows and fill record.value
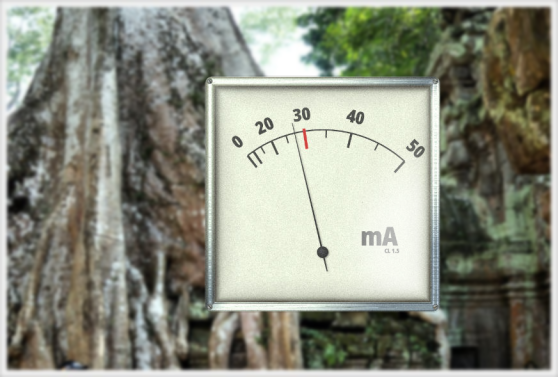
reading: **27.5** mA
